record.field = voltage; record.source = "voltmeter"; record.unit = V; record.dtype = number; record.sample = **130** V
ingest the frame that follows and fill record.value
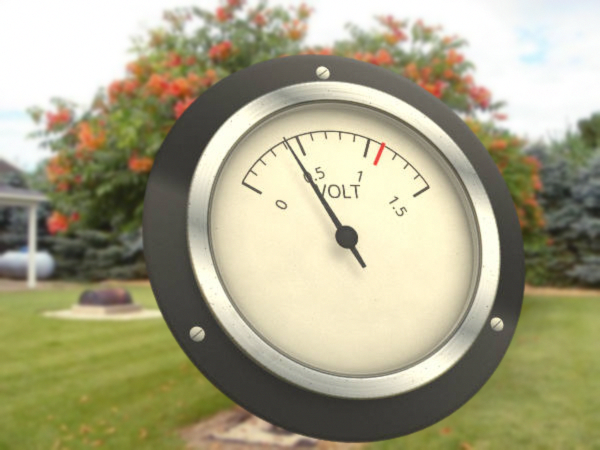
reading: **0.4** V
